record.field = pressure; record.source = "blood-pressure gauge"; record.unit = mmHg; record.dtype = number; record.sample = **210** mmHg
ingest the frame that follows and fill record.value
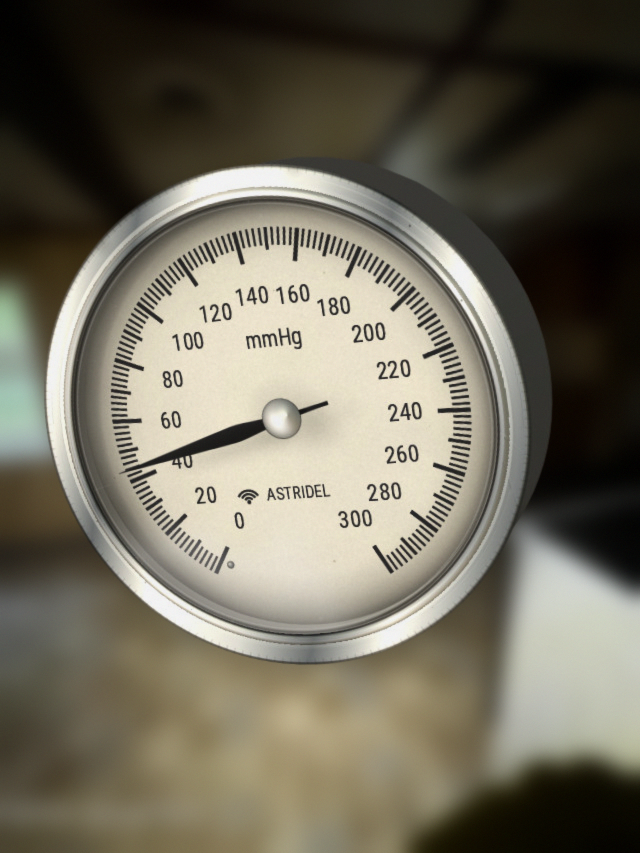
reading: **44** mmHg
